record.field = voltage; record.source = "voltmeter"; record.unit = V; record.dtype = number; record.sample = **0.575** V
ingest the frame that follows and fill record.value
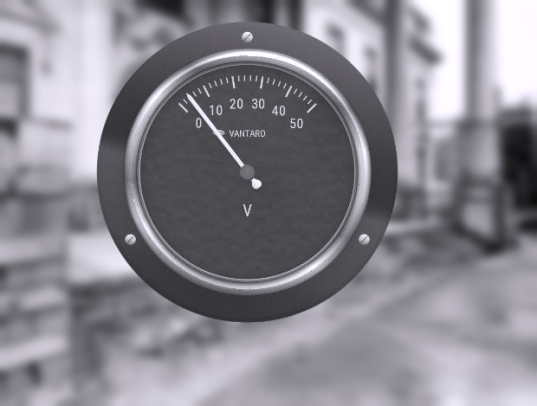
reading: **4** V
